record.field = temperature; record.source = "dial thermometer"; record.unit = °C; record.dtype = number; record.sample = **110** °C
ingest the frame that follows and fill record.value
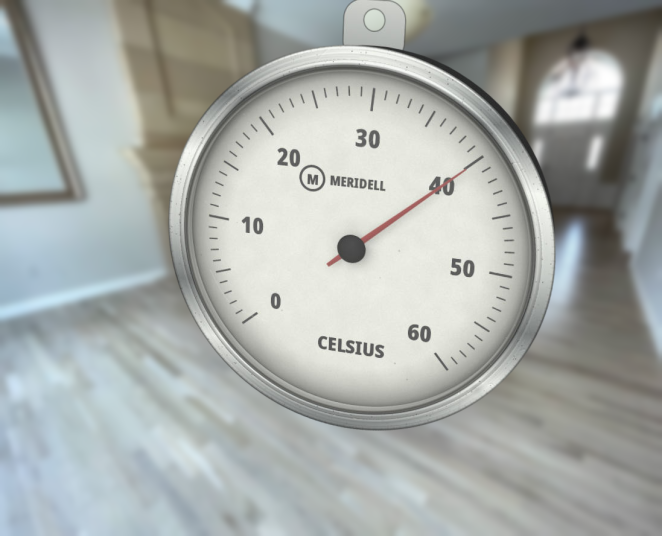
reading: **40** °C
